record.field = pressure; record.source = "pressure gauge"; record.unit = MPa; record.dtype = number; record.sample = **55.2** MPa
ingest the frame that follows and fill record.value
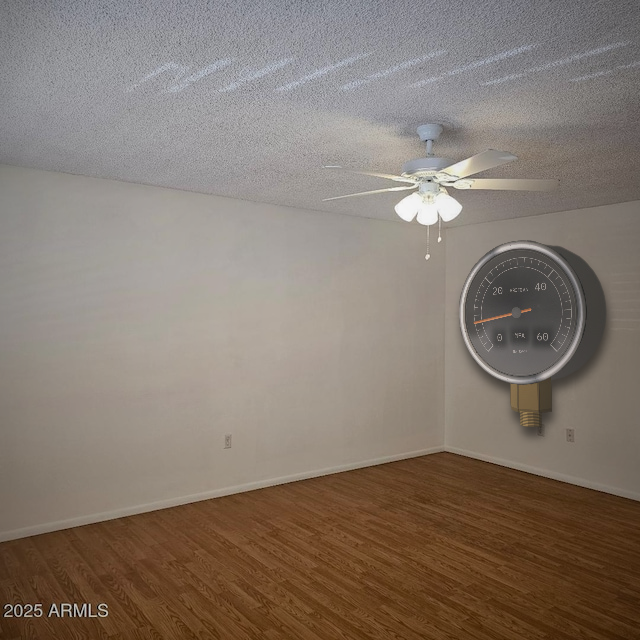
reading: **8** MPa
